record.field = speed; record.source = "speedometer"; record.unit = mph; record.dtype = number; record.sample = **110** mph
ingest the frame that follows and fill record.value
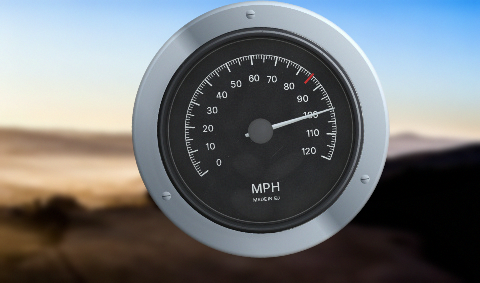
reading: **100** mph
